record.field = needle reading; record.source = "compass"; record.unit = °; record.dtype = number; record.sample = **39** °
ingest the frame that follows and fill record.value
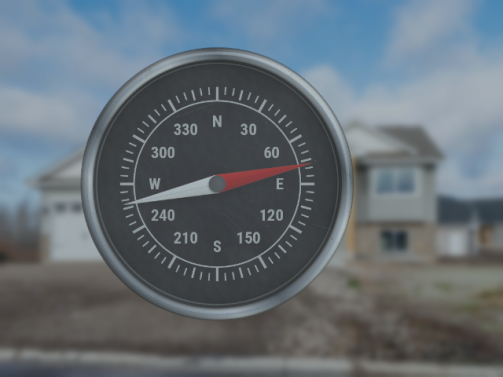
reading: **77.5** °
